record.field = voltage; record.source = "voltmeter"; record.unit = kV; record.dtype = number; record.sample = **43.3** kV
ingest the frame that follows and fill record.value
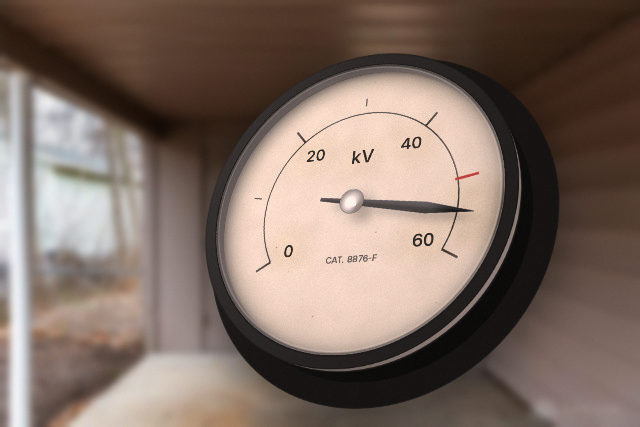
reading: **55** kV
